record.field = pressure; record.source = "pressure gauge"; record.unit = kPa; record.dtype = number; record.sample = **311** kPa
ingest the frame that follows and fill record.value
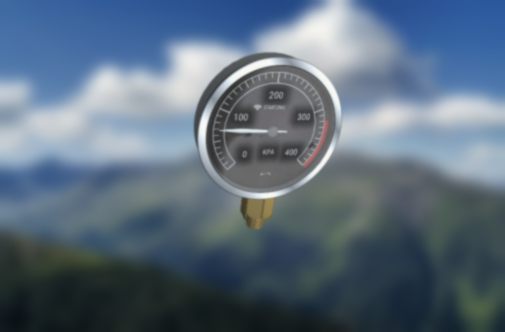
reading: **70** kPa
